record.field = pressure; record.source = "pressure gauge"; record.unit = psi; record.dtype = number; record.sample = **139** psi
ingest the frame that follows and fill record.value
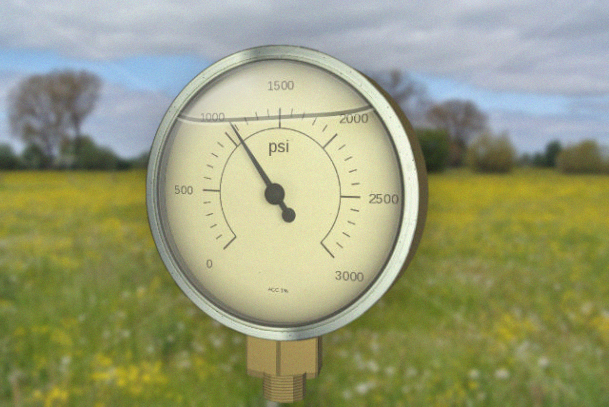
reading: **1100** psi
